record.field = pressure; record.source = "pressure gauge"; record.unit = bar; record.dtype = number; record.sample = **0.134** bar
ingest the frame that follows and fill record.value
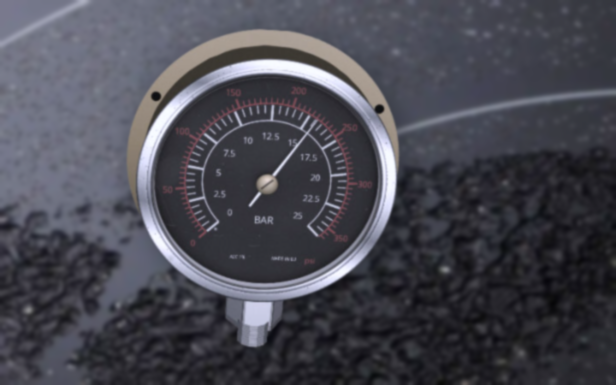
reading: **15.5** bar
